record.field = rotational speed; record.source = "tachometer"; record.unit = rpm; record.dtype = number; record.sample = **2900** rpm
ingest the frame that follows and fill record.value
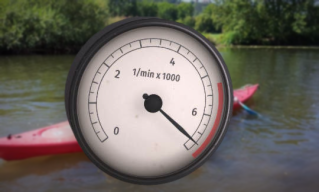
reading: **6750** rpm
